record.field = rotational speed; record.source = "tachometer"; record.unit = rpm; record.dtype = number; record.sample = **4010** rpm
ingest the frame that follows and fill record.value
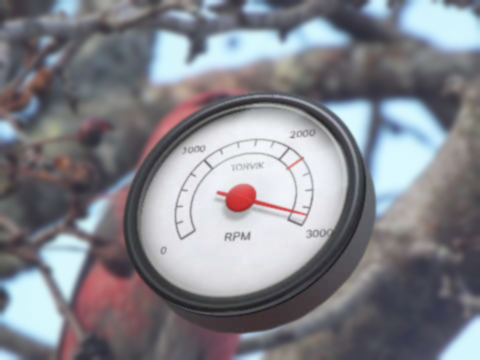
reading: **2900** rpm
